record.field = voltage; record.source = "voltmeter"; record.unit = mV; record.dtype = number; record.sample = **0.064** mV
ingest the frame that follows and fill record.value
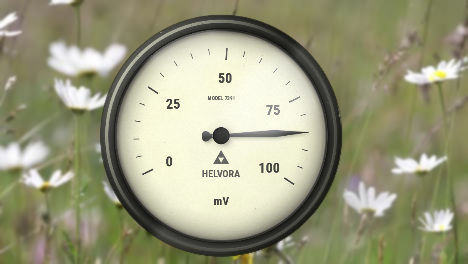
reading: **85** mV
